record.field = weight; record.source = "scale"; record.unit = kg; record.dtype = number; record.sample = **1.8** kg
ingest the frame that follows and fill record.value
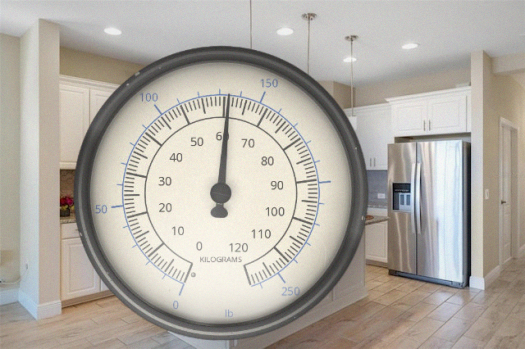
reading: **61** kg
